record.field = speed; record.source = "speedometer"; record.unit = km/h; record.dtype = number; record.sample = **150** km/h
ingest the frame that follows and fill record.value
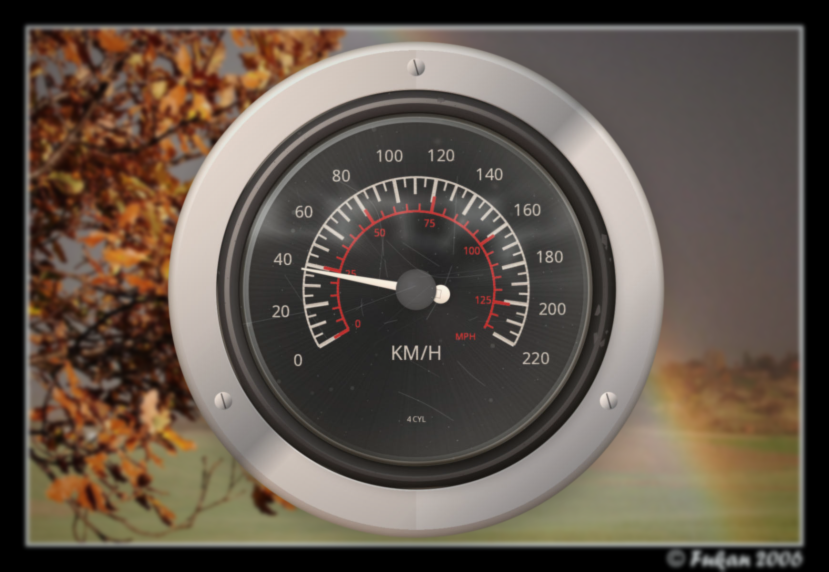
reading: **37.5** km/h
